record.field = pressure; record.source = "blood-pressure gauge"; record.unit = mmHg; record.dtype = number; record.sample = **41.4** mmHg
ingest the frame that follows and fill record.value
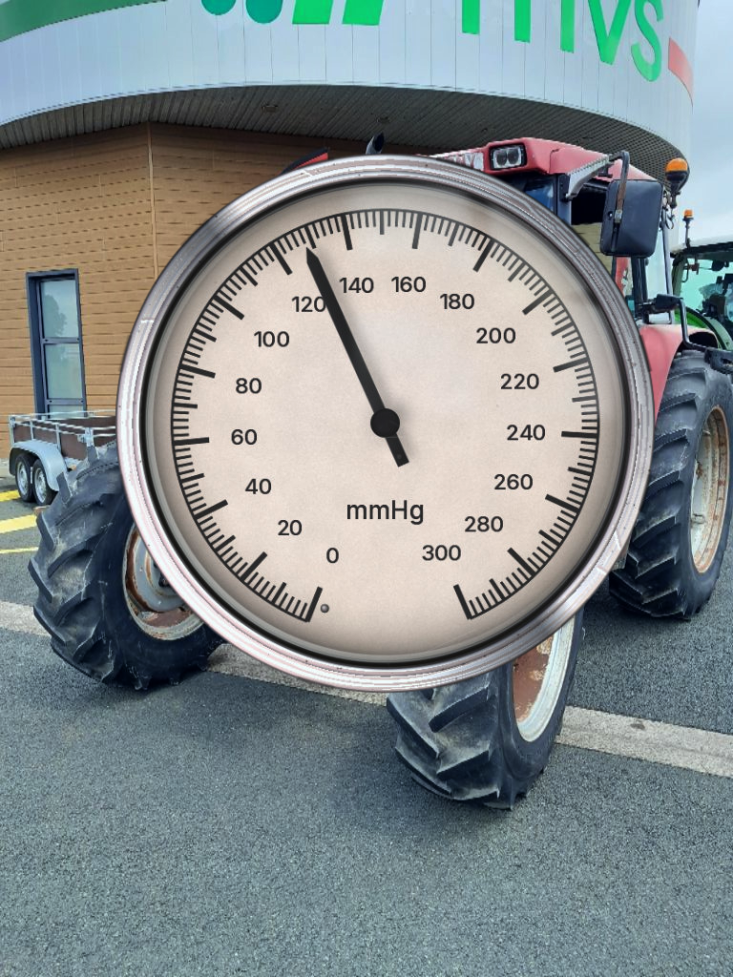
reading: **128** mmHg
